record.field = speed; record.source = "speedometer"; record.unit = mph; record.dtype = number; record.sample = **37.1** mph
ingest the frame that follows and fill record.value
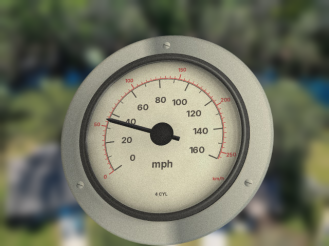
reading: **35** mph
